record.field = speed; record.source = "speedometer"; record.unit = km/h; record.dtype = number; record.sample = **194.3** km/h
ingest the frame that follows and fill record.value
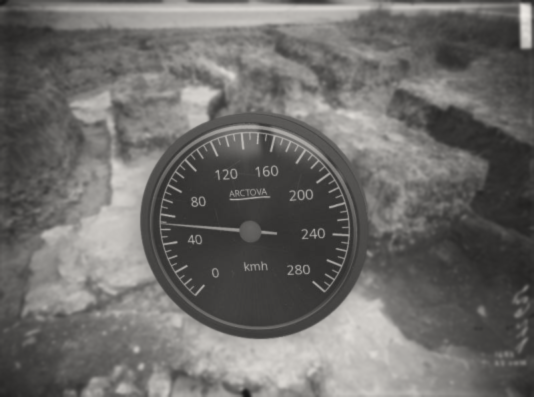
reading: **55** km/h
